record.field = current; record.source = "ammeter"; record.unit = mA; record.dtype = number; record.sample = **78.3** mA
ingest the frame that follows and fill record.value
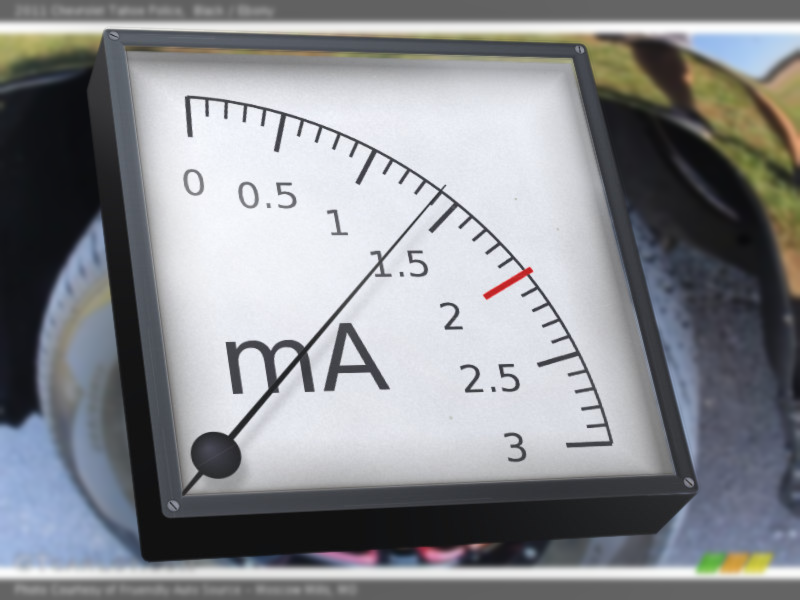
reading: **1.4** mA
